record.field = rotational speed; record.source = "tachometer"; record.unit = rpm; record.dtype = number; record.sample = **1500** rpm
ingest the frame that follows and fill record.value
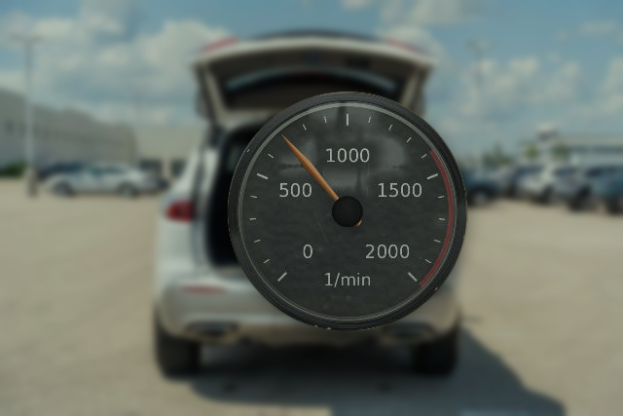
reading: **700** rpm
